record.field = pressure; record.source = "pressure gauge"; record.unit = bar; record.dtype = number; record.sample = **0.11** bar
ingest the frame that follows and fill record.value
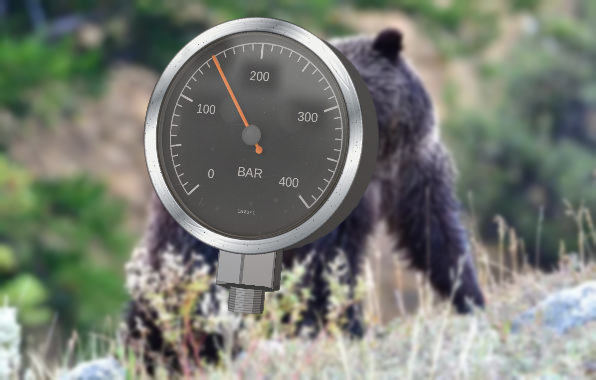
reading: **150** bar
